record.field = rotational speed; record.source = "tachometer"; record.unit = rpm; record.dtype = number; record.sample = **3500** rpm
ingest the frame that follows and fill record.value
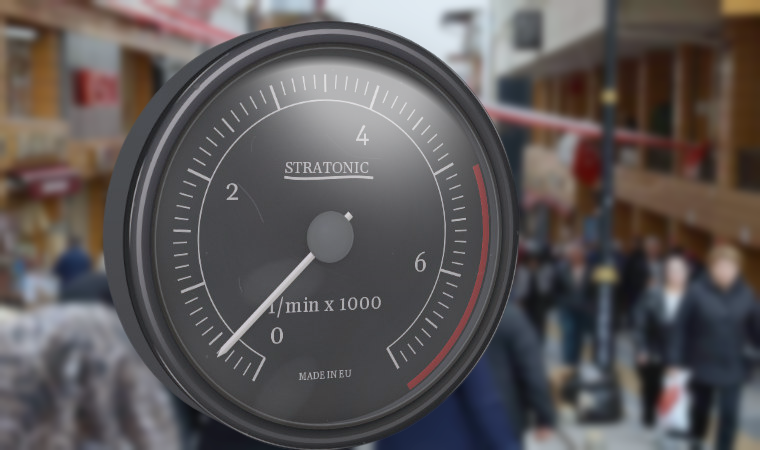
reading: **400** rpm
